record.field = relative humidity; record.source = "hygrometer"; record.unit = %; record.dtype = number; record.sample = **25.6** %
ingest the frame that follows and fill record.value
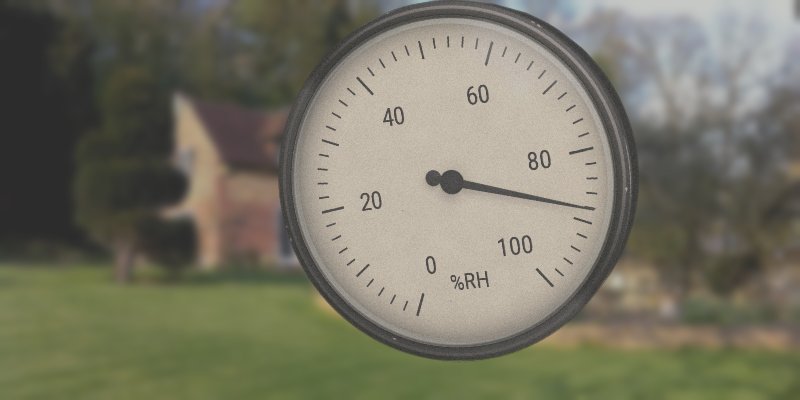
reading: **88** %
